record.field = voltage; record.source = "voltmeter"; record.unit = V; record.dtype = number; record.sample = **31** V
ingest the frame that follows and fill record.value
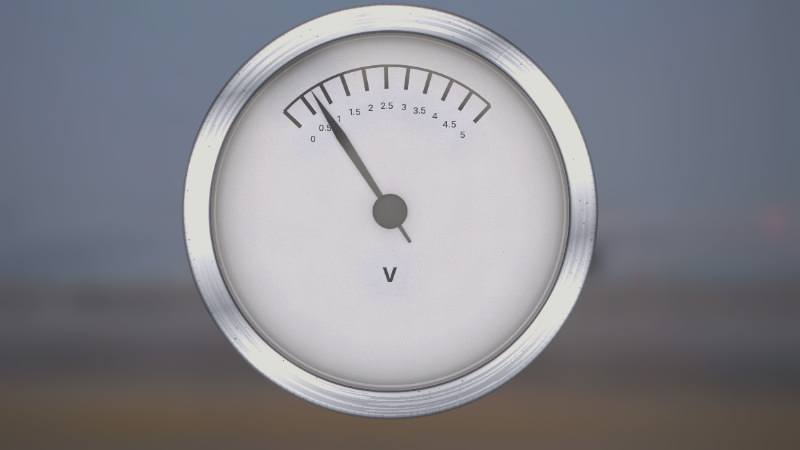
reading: **0.75** V
